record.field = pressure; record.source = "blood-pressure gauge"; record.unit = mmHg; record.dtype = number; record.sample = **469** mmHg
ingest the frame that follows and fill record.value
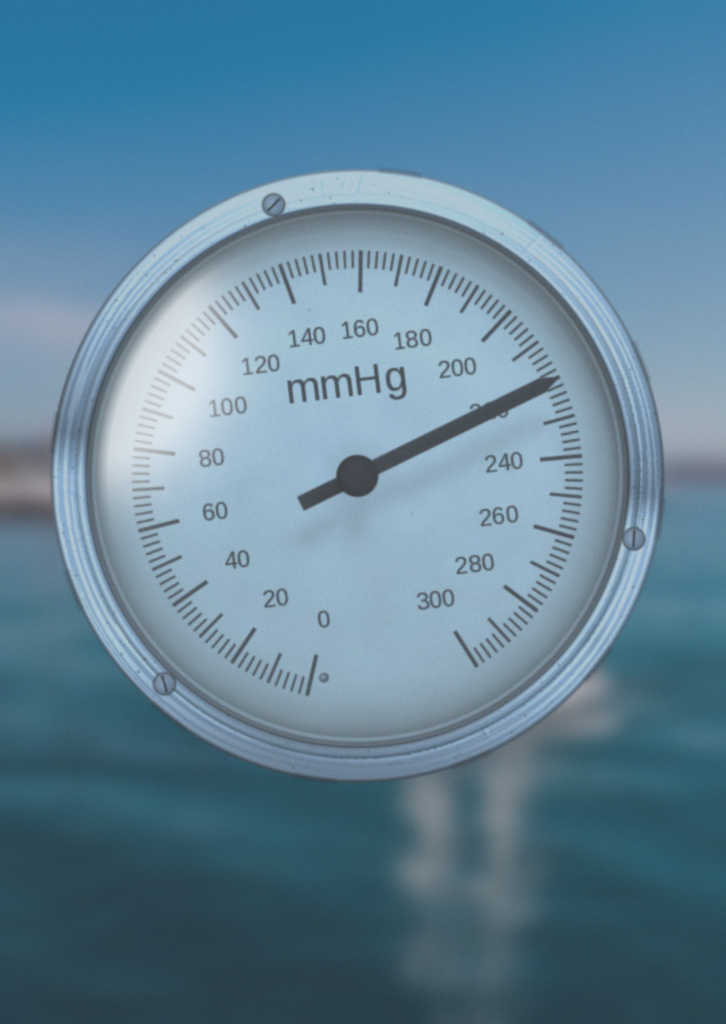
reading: **220** mmHg
